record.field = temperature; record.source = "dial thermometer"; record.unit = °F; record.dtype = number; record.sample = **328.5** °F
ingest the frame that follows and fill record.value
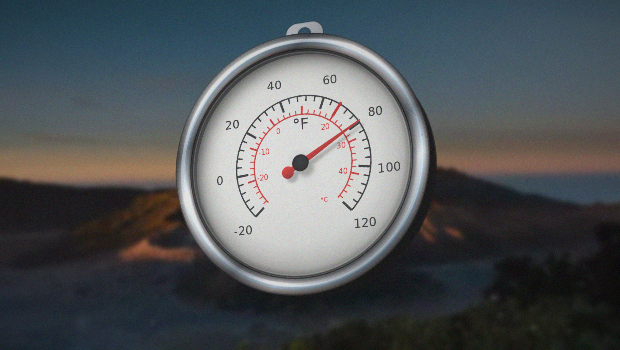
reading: **80** °F
